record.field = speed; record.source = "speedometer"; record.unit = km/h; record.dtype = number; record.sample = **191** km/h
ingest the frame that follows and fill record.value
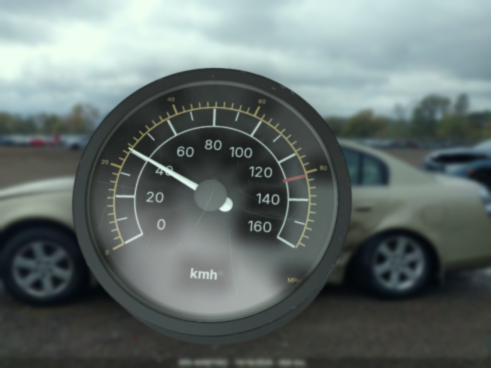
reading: **40** km/h
